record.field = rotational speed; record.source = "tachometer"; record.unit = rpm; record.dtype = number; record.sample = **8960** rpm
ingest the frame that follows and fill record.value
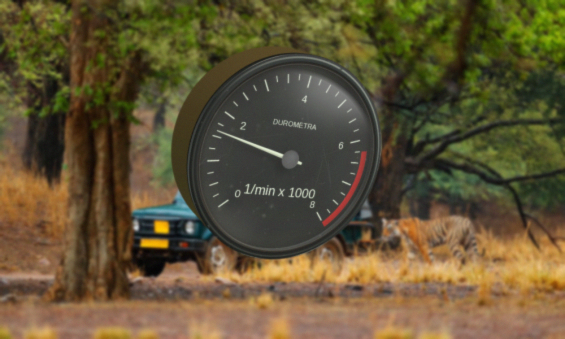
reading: **1625** rpm
